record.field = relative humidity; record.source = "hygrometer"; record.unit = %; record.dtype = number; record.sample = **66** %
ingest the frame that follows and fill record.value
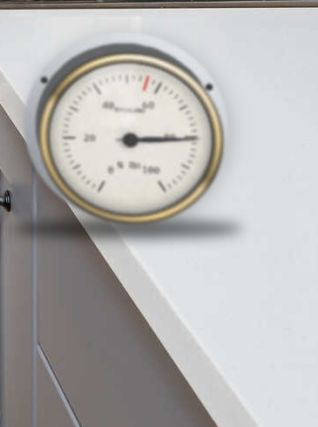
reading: **80** %
